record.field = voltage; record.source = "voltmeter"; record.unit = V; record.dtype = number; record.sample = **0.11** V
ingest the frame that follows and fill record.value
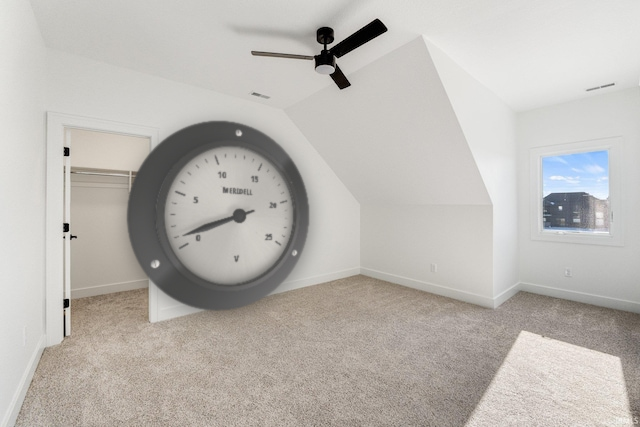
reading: **1** V
